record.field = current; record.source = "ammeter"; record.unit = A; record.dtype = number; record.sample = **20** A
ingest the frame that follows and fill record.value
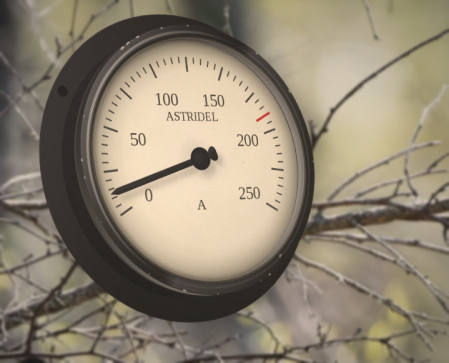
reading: **12.5** A
